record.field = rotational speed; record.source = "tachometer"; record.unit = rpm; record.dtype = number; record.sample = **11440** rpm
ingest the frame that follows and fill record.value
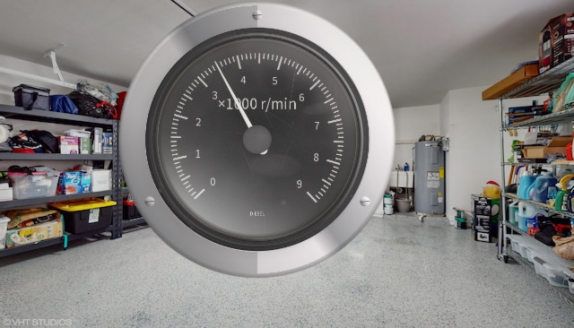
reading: **3500** rpm
